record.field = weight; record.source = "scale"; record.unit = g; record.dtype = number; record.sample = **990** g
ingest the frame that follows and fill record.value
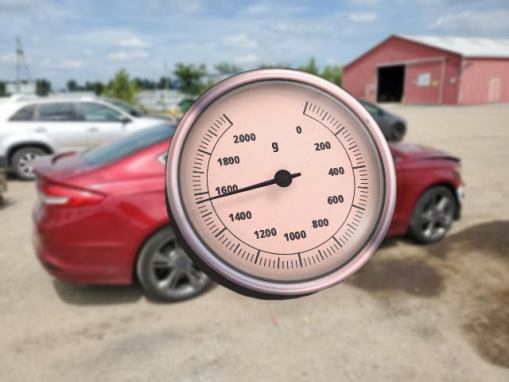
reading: **1560** g
